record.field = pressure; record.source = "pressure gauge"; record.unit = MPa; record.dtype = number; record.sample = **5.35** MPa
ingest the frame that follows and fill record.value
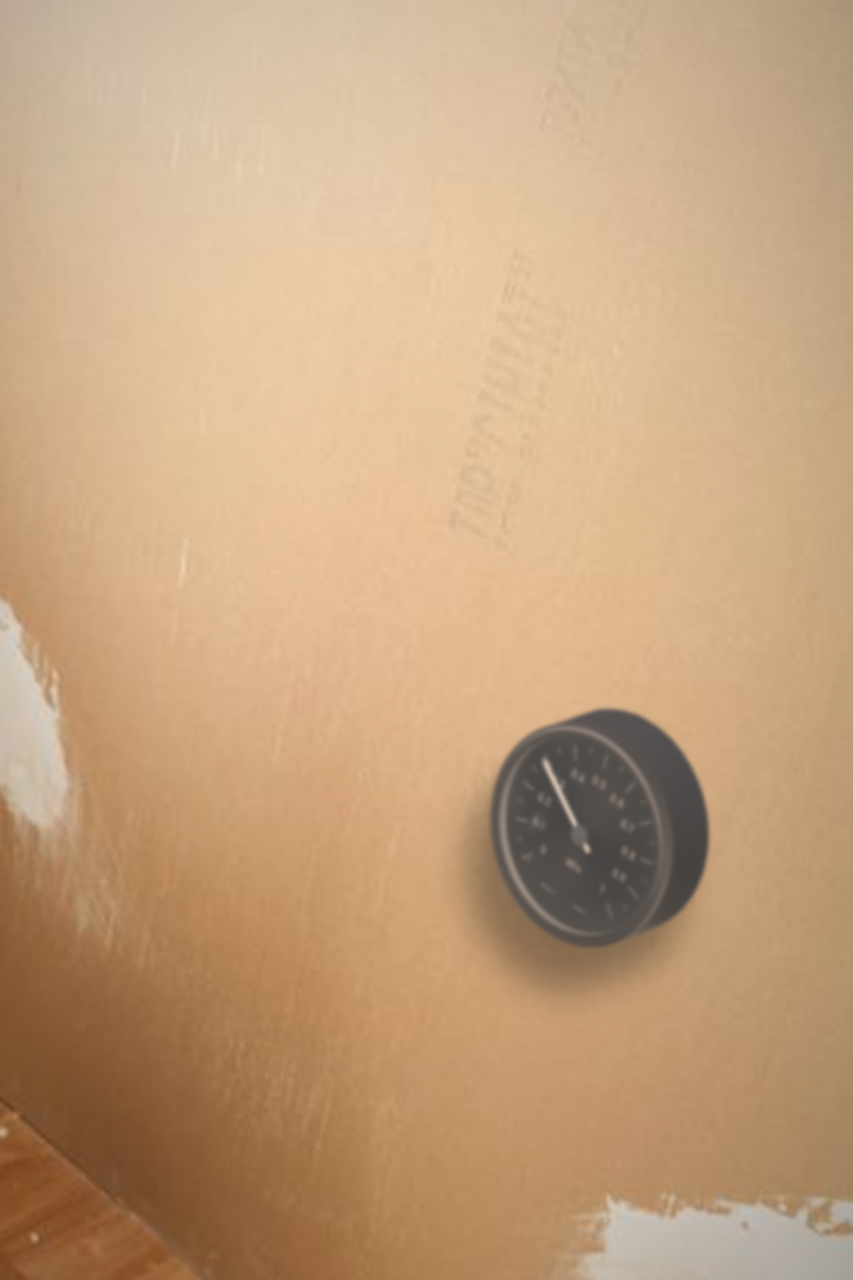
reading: **0.3** MPa
